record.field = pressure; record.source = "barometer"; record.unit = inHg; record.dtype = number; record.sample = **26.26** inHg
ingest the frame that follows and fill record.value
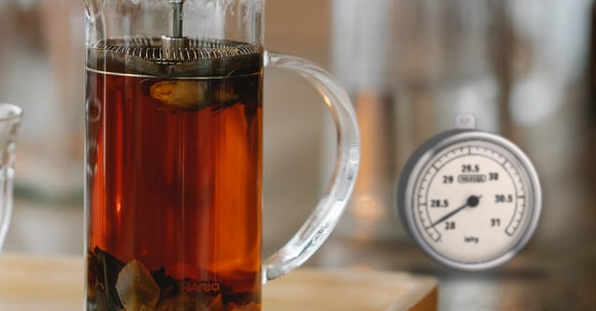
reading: **28.2** inHg
